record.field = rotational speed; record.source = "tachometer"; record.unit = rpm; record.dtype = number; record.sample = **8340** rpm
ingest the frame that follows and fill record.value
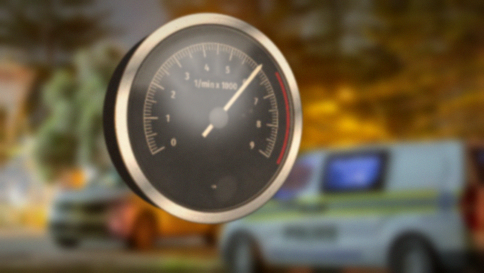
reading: **6000** rpm
